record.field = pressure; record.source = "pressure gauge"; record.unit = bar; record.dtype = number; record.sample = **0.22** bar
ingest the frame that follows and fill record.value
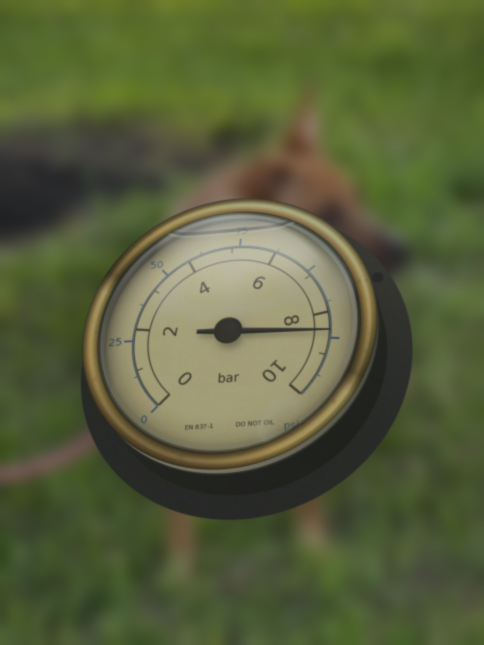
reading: **8.5** bar
